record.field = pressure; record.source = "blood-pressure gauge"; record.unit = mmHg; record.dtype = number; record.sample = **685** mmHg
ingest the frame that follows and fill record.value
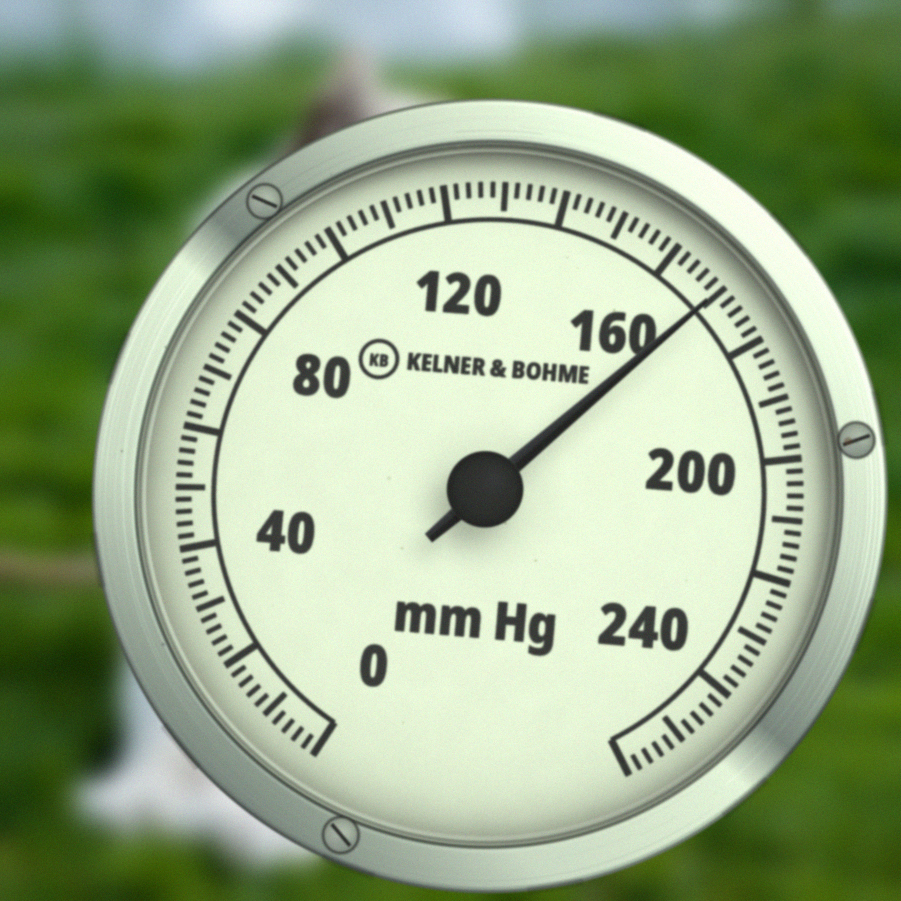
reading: **170** mmHg
